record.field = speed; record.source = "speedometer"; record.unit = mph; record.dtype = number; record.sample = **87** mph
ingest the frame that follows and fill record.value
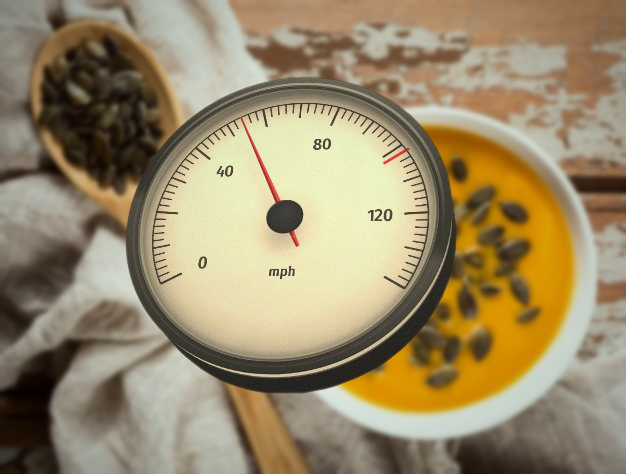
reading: **54** mph
